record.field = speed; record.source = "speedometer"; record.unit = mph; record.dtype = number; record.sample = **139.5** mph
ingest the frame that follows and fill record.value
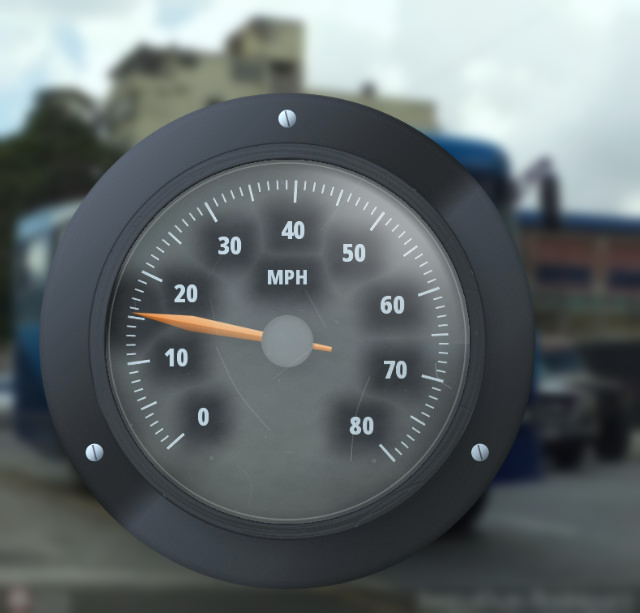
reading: **15.5** mph
